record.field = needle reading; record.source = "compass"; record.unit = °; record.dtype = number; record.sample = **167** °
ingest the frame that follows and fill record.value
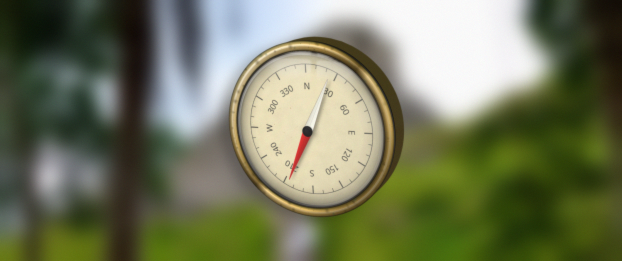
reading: **205** °
